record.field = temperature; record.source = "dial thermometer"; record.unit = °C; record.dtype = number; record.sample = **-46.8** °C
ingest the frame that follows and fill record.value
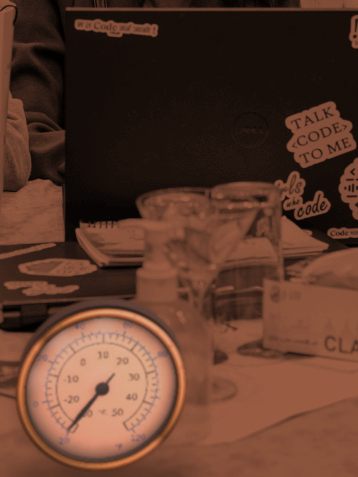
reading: **-28** °C
